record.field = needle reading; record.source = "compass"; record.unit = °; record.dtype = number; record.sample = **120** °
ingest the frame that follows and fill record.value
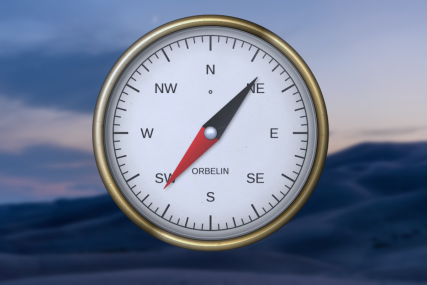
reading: **220** °
